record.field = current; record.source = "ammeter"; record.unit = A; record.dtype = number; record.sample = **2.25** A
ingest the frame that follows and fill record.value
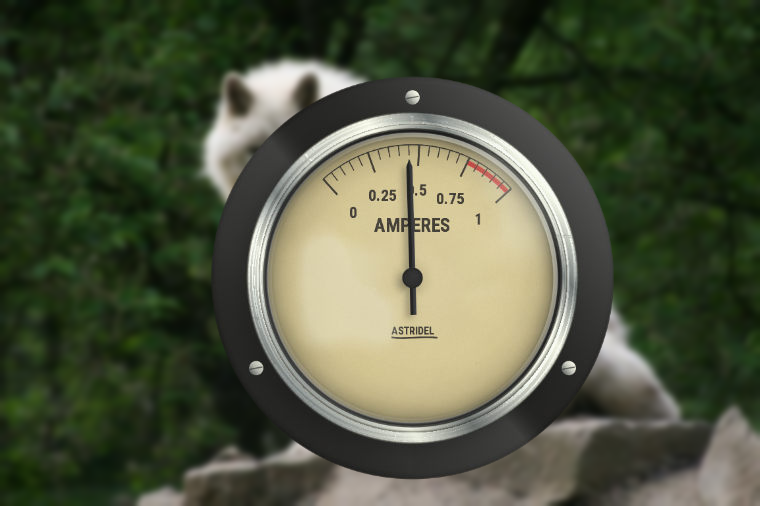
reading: **0.45** A
